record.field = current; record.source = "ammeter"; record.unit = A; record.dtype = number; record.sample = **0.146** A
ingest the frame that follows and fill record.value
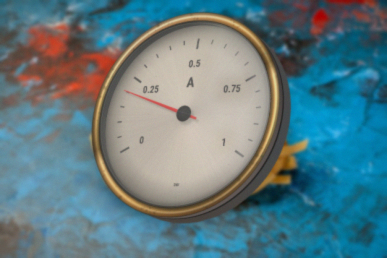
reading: **0.2** A
